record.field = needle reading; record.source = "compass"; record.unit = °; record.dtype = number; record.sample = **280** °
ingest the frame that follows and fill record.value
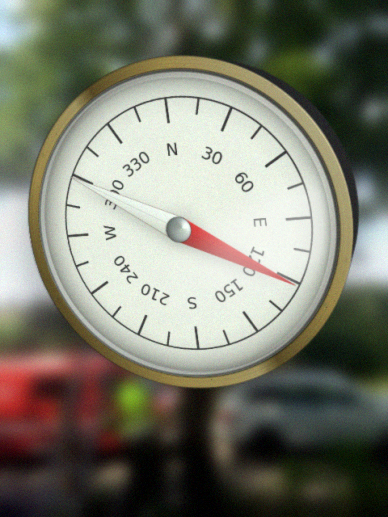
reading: **120** °
